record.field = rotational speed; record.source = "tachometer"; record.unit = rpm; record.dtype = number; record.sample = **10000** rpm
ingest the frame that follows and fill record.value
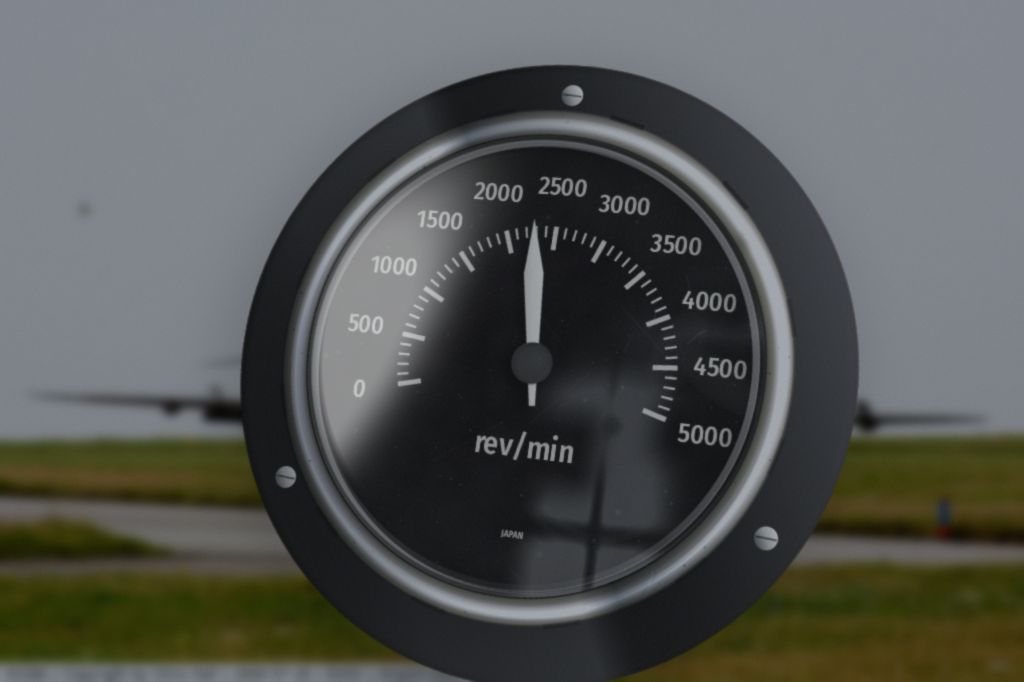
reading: **2300** rpm
